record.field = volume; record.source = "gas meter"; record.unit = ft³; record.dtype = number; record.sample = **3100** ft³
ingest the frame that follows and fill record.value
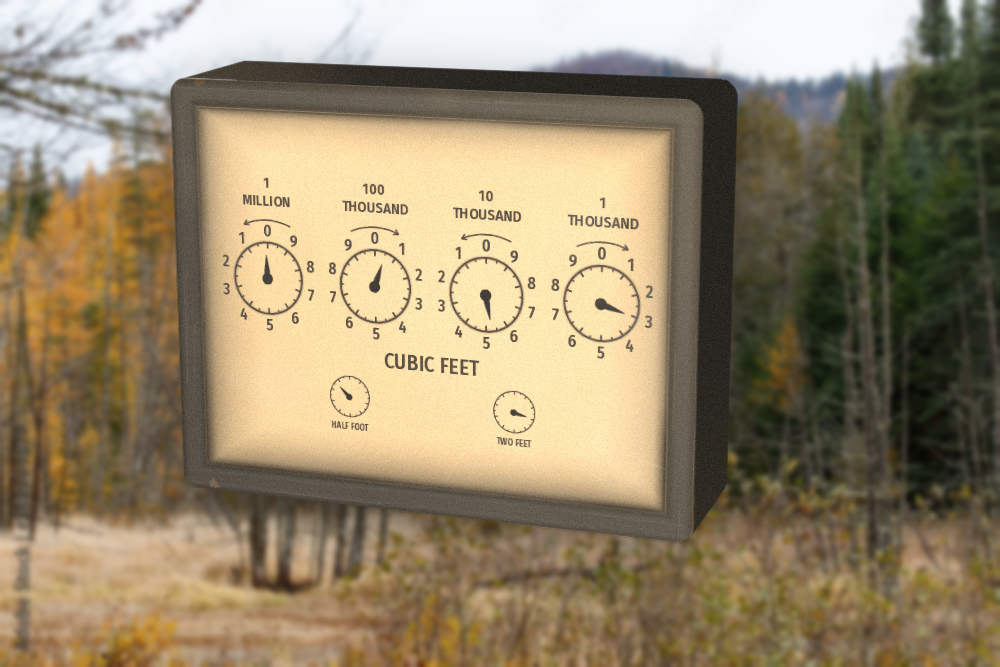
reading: **5300** ft³
